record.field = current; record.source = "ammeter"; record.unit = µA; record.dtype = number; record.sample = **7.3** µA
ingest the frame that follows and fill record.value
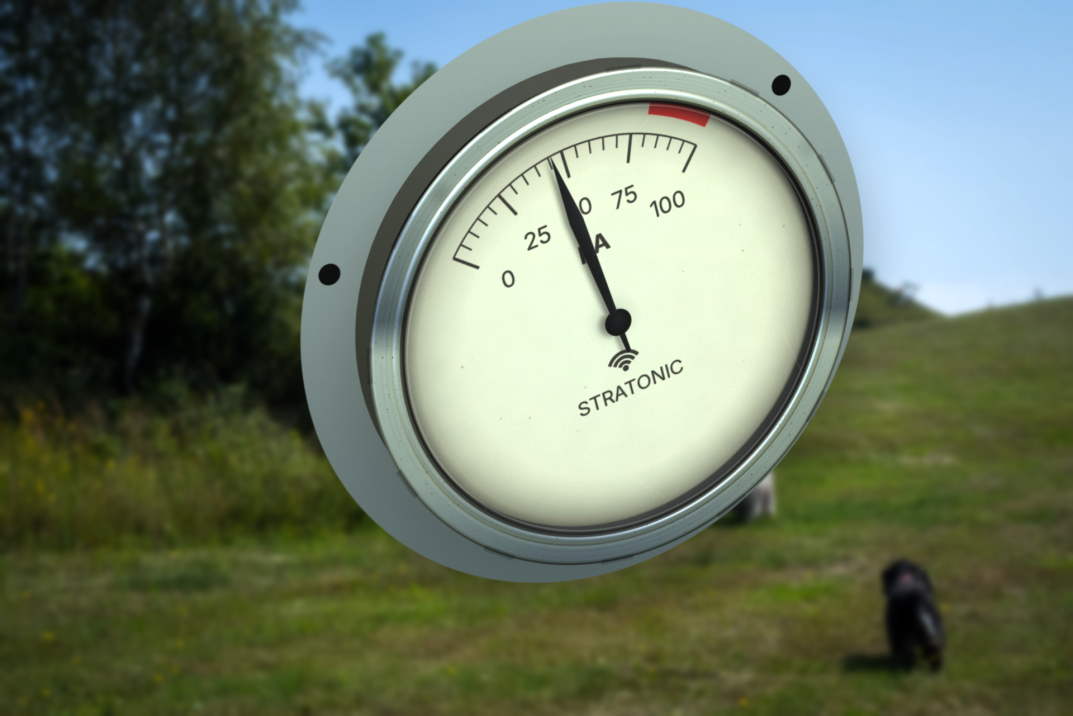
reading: **45** µA
